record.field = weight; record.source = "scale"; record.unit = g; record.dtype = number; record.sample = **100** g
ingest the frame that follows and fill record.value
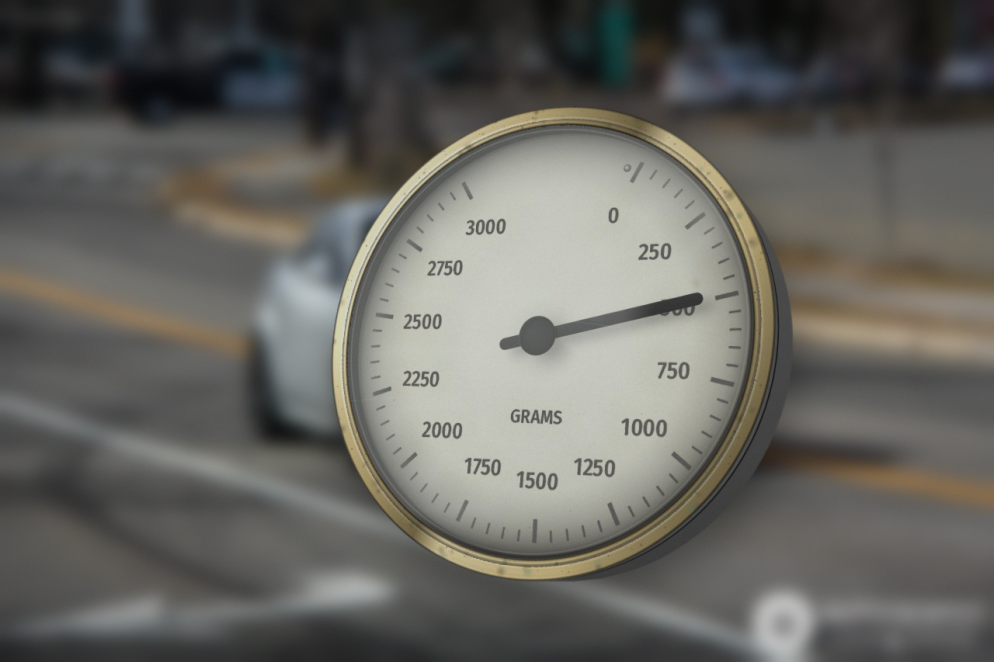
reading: **500** g
